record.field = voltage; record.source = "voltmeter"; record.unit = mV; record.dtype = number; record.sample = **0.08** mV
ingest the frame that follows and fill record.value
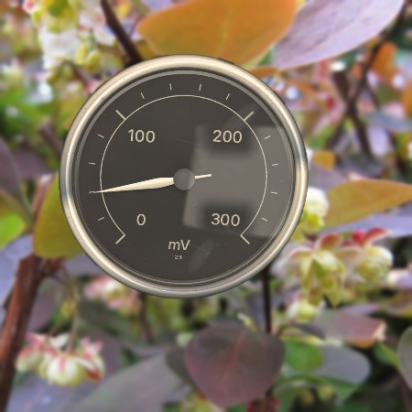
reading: **40** mV
